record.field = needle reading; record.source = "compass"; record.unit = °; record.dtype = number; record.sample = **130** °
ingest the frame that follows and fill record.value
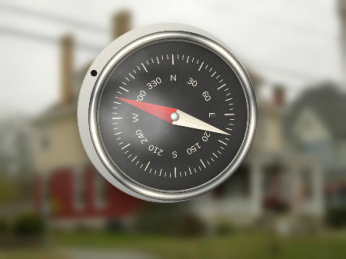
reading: **290** °
